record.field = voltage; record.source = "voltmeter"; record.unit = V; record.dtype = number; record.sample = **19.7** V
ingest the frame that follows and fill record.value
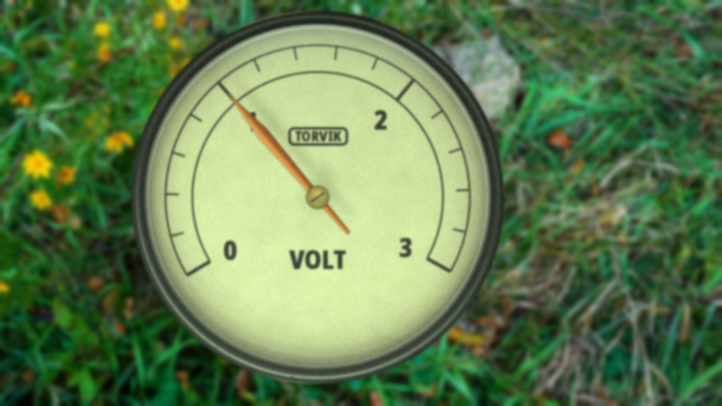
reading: **1** V
